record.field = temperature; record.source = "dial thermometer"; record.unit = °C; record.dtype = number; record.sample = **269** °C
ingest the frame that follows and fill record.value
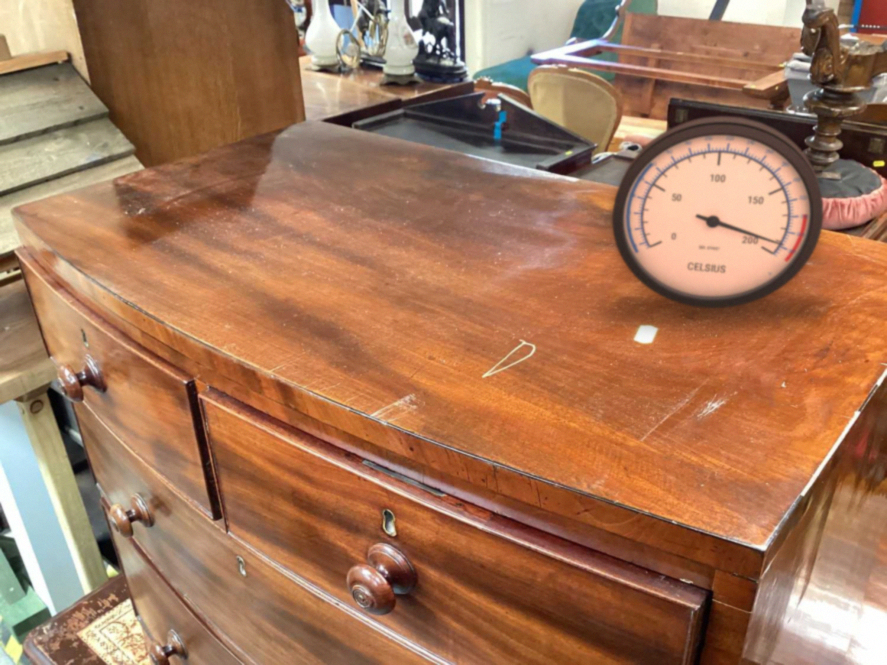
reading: **190** °C
